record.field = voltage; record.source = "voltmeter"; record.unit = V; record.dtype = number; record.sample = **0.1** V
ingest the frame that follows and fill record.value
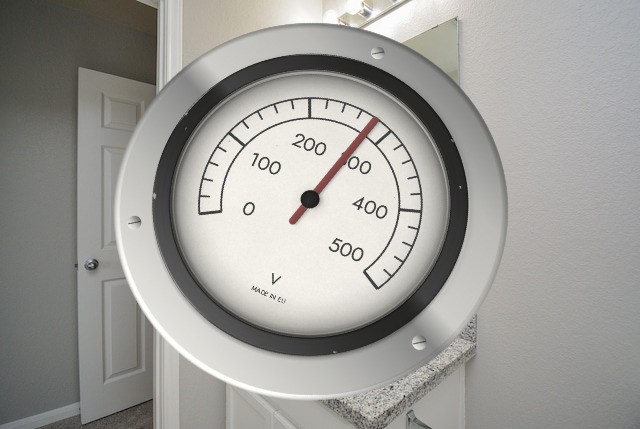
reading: **280** V
